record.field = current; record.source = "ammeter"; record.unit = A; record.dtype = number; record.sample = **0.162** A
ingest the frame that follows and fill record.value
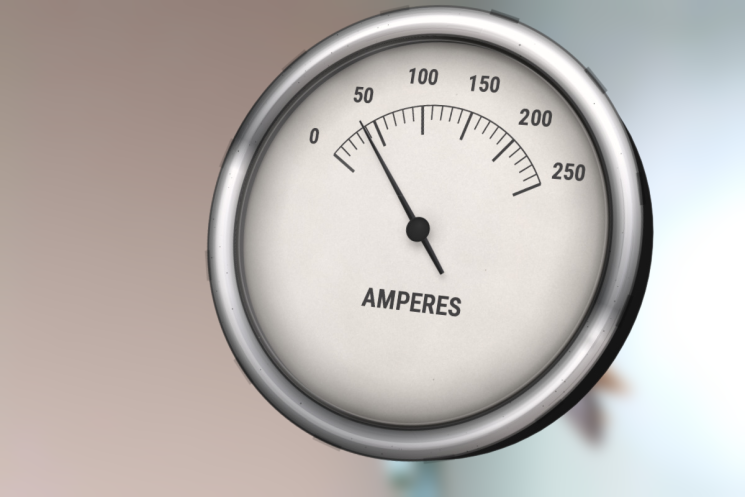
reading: **40** A
